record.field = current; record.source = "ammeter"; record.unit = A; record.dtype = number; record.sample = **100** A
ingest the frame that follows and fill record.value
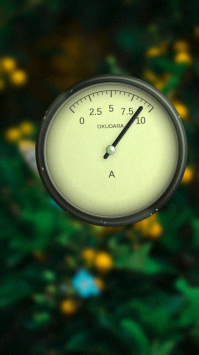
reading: **9** A
